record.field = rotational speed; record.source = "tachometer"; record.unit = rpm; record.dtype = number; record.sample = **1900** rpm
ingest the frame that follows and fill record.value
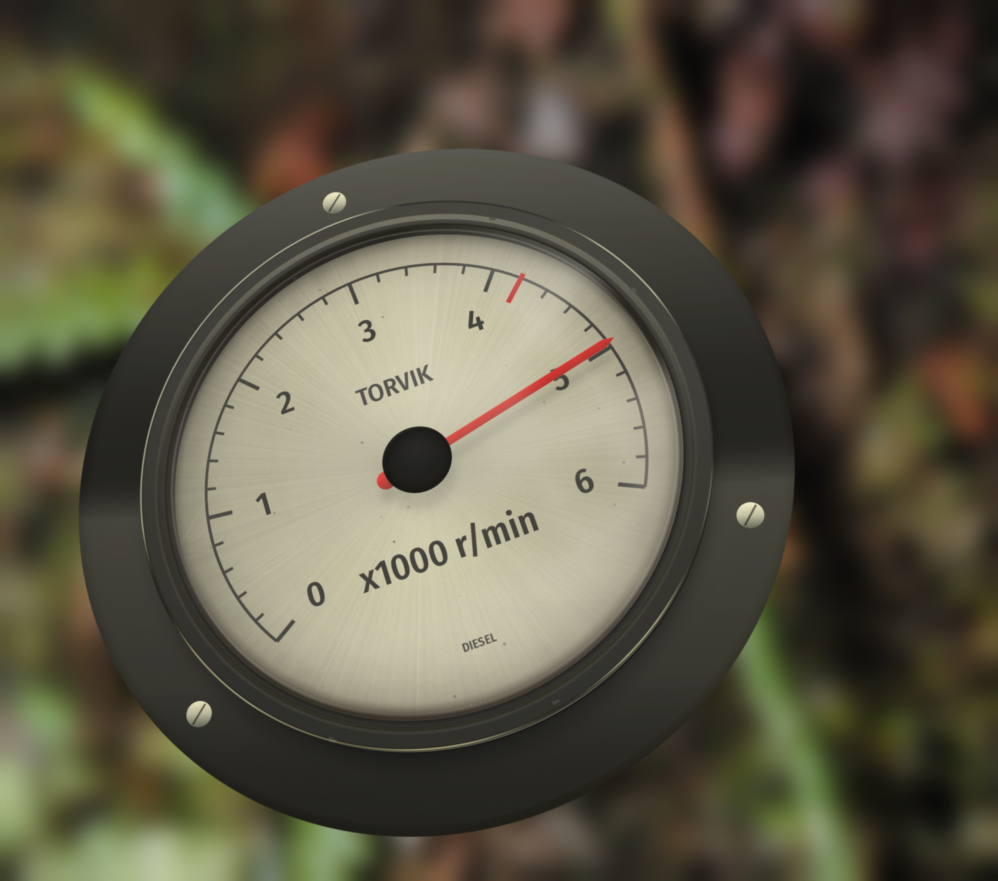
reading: **5000** rpm
